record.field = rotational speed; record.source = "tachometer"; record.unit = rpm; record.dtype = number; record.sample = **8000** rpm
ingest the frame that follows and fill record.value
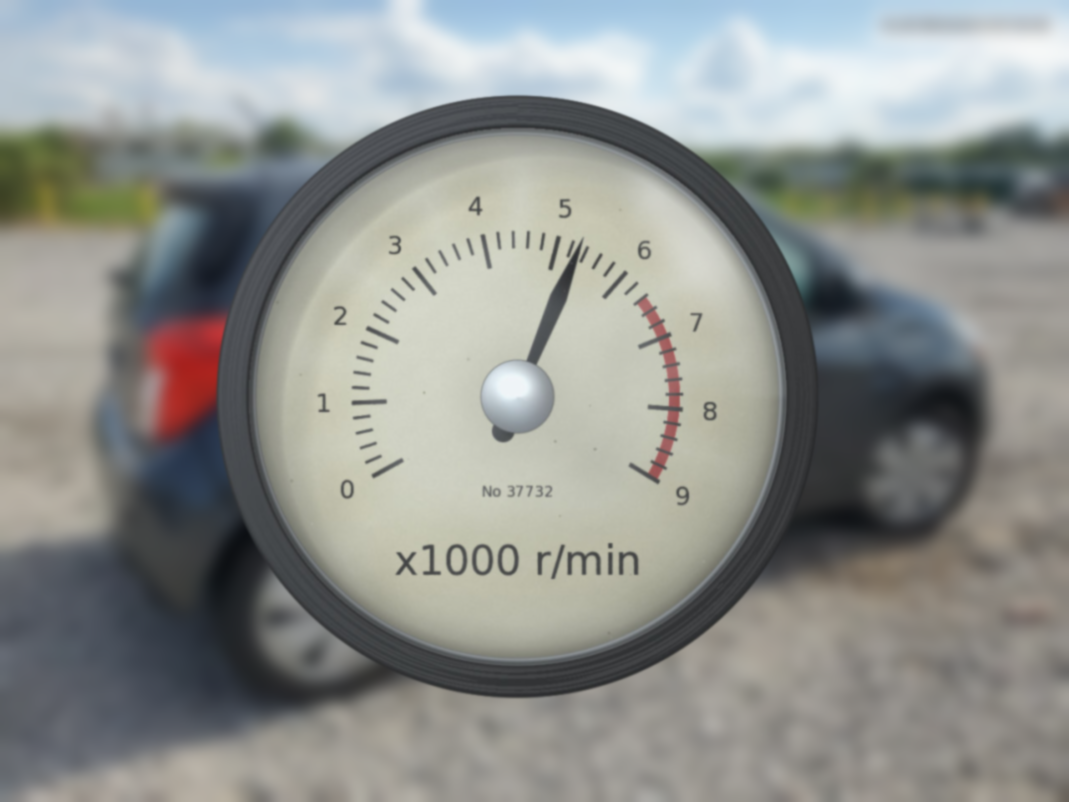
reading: **5300** rpm
